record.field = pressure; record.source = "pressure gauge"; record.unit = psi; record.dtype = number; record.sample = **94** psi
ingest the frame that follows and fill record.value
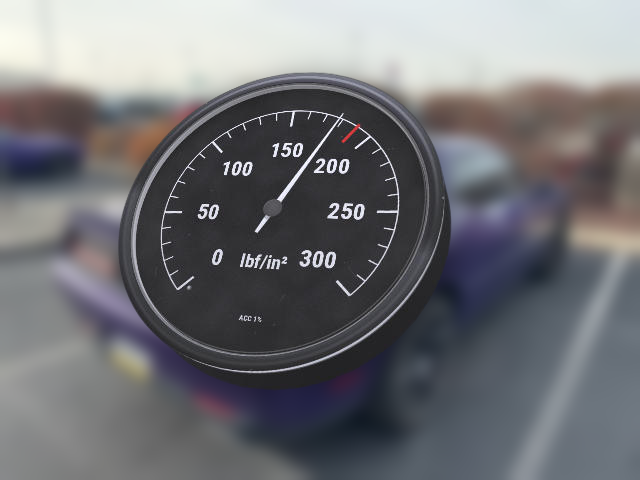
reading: **180** psi
